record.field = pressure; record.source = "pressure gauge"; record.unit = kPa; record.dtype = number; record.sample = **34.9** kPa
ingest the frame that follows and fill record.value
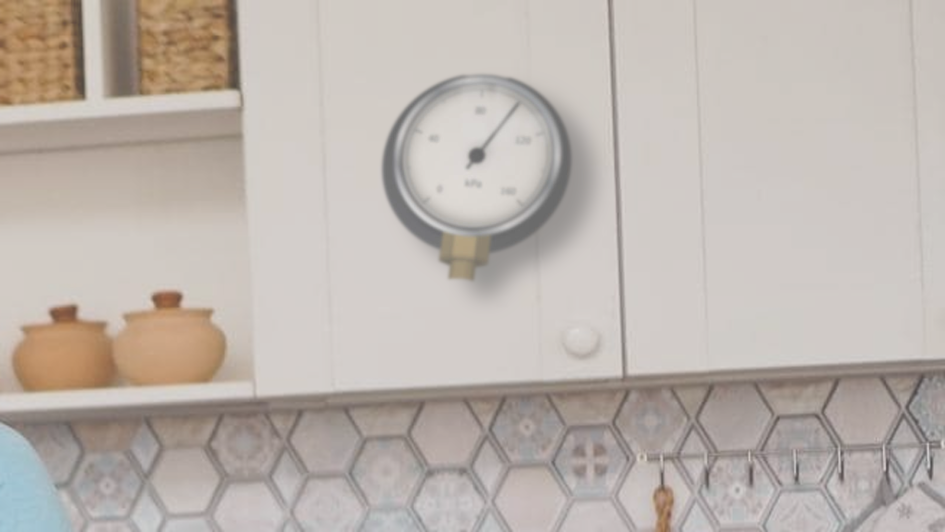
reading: **100** kPa
